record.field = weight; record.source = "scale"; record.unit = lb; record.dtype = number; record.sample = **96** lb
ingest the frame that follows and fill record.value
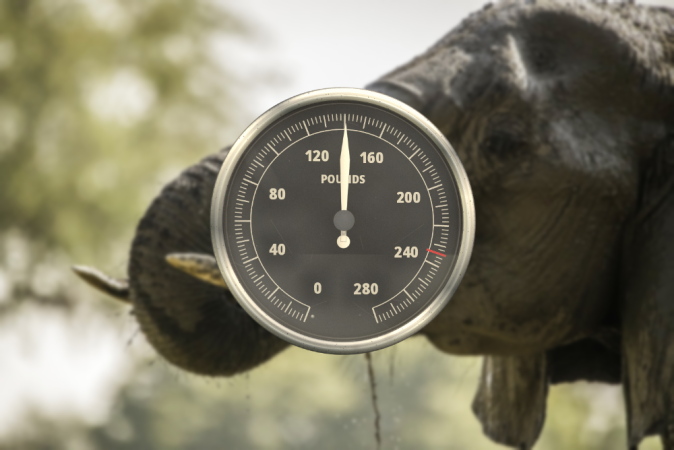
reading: **140** lb
